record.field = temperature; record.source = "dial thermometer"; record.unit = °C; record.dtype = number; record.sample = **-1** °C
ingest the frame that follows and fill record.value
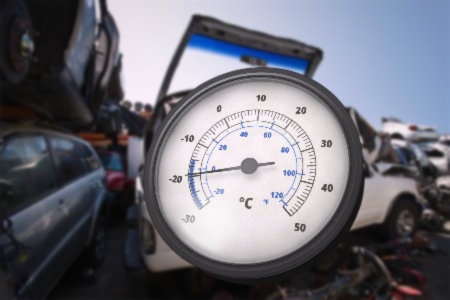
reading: **-20** °C
